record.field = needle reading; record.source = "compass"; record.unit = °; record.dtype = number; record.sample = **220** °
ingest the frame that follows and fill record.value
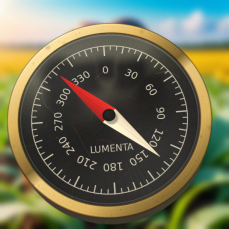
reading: **315** °
